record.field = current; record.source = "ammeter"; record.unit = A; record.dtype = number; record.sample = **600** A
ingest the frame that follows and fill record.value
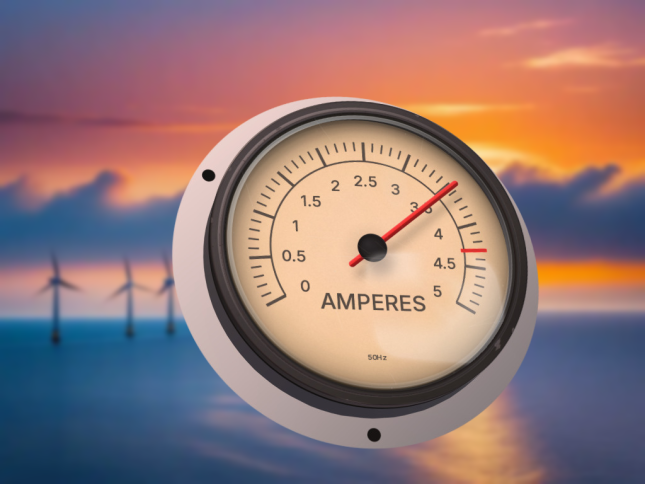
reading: **3.55** A
